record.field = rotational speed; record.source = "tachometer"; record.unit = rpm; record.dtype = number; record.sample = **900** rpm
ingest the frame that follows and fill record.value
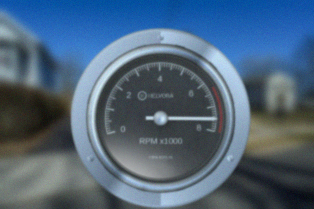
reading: **7500** rpm
